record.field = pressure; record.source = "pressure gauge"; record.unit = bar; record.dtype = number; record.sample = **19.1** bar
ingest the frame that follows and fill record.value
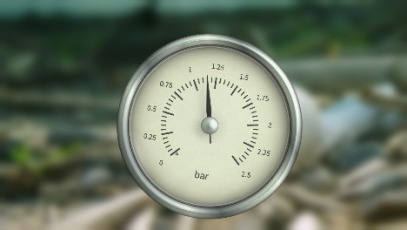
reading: **1.15** bar
